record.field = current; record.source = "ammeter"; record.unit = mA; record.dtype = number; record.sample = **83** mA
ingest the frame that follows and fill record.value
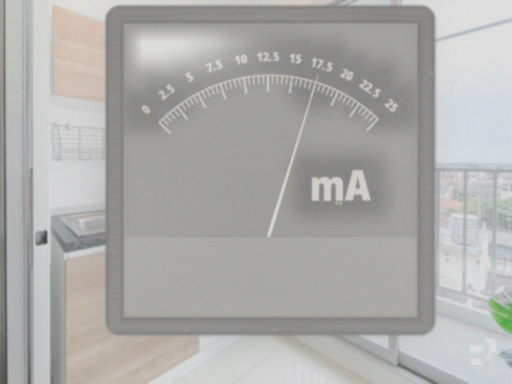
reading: **17.5** mA
